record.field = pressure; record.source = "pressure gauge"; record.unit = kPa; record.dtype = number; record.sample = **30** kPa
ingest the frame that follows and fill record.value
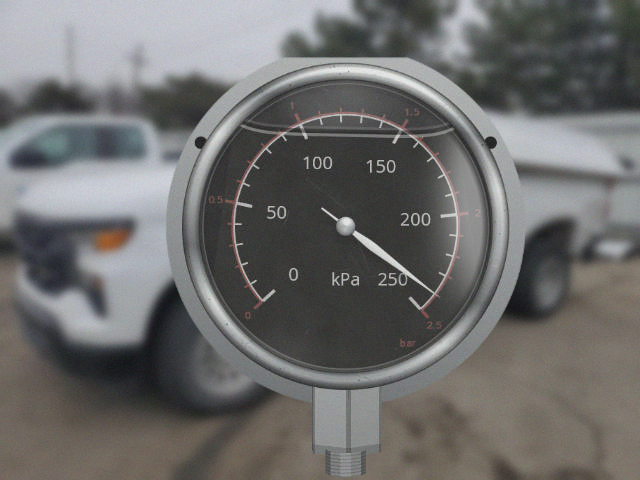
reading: **240** kPa
